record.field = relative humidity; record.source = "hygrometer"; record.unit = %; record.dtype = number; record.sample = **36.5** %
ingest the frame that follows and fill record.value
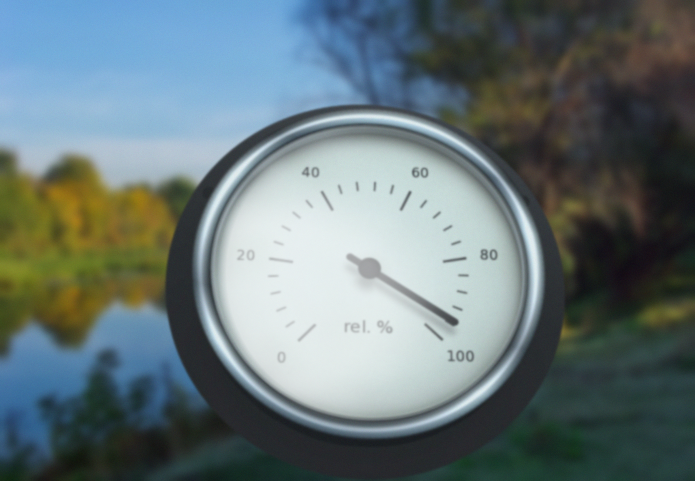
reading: **96** %
